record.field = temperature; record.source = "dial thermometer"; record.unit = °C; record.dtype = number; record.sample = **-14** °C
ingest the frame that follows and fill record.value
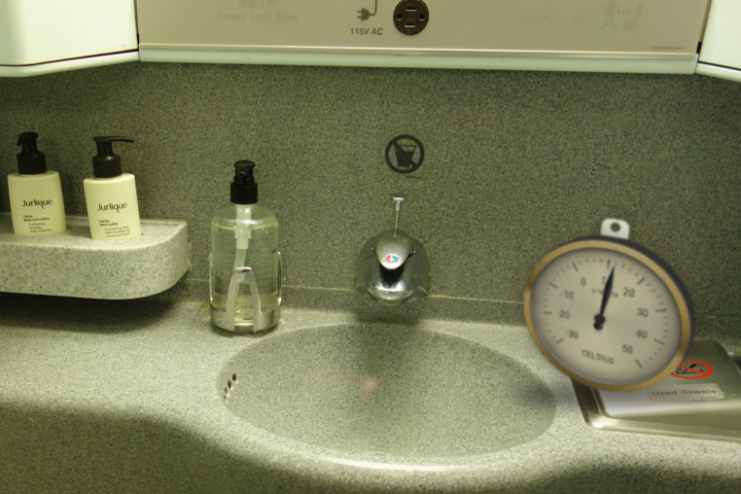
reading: **12** °C
